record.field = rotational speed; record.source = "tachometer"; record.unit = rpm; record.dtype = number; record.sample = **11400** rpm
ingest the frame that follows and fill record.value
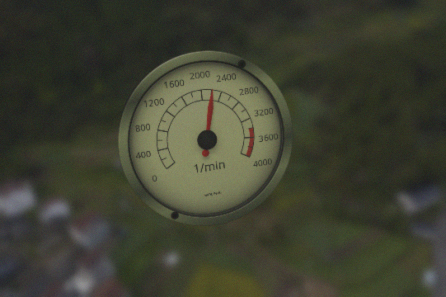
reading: **2200** rpm
